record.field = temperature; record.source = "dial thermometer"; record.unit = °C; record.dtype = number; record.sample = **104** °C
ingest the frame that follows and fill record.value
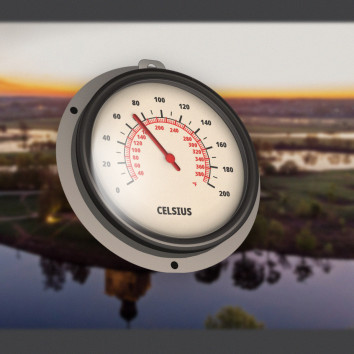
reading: **70** °C
